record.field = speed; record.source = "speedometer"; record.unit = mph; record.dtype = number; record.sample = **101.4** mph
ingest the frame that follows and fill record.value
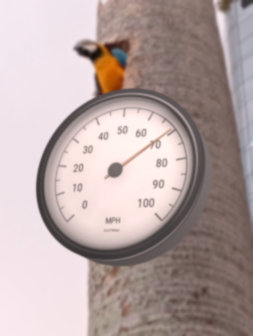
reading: **70** mph
